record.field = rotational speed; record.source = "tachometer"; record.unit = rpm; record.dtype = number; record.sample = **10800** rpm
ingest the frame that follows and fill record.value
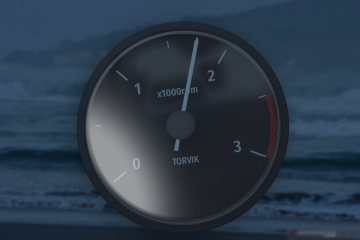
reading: **1750** rpm
